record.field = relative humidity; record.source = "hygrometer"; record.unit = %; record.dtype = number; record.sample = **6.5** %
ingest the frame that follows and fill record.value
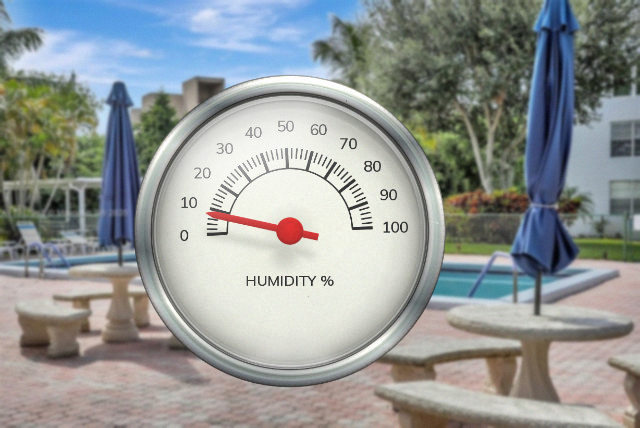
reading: **8** %
